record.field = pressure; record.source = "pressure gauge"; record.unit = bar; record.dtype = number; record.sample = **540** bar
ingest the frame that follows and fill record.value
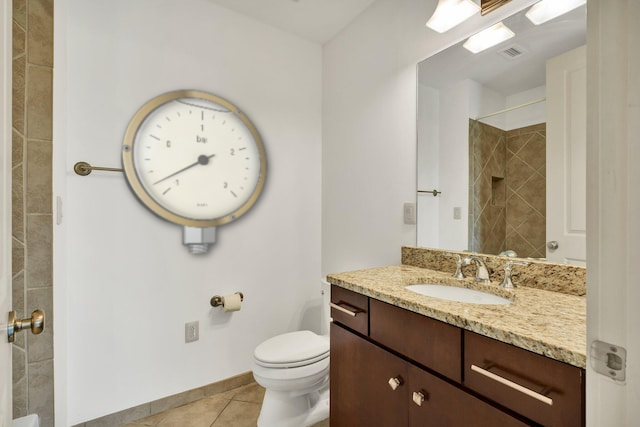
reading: **-0.8** bar
